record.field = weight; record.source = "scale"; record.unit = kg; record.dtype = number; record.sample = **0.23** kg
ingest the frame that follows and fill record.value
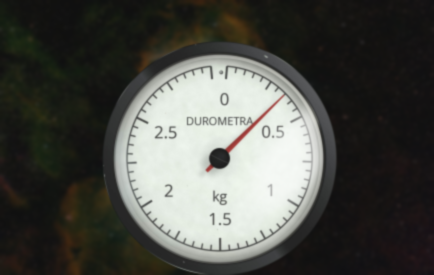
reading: **0.35** kg
